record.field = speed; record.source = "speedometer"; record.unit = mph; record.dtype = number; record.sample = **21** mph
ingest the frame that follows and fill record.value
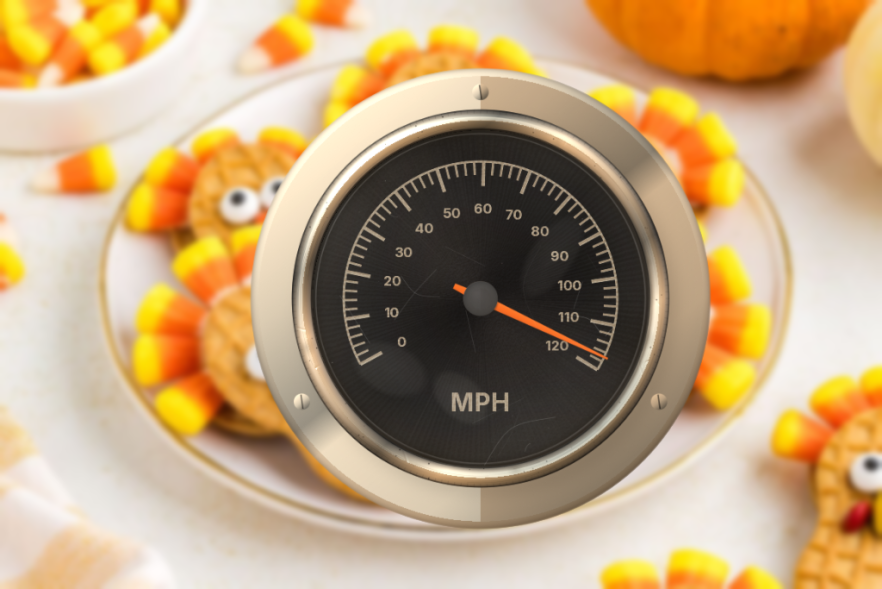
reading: **117** mph
